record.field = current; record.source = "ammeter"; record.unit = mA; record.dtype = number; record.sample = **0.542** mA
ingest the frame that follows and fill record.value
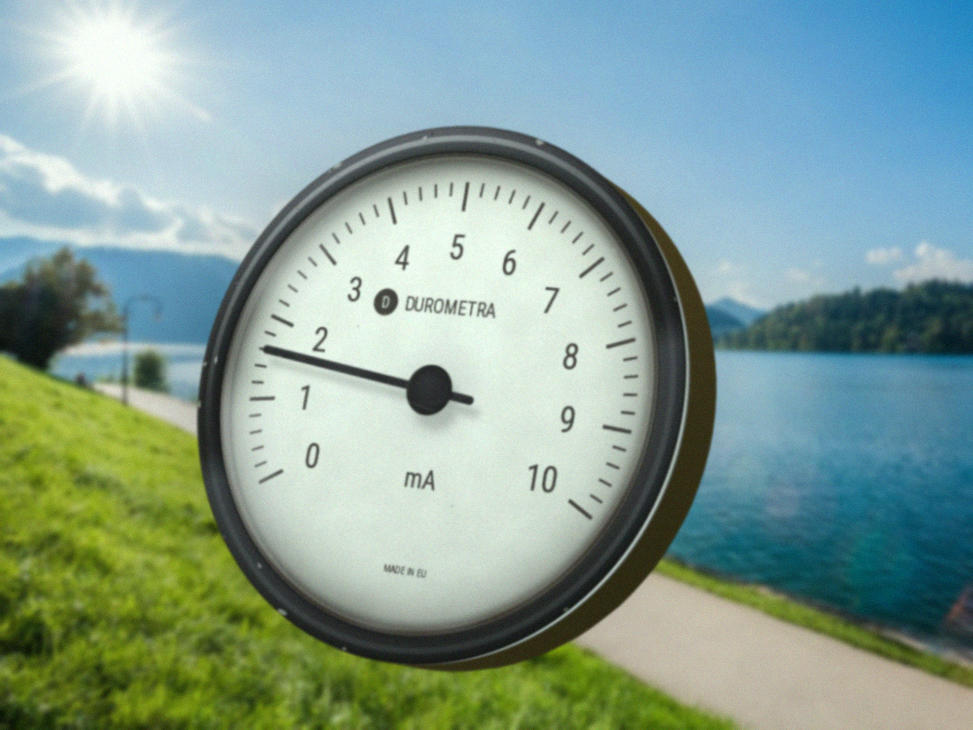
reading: **1.6** mA
